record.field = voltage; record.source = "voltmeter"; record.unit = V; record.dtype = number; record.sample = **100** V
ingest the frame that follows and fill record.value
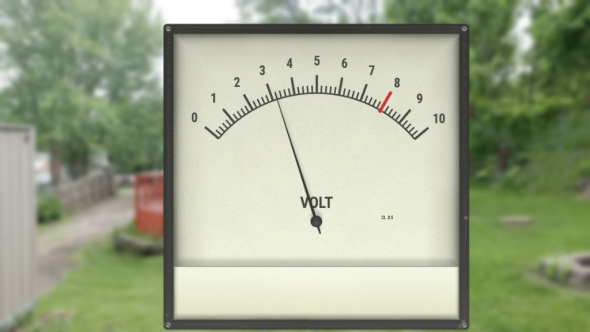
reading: **3.2** V
